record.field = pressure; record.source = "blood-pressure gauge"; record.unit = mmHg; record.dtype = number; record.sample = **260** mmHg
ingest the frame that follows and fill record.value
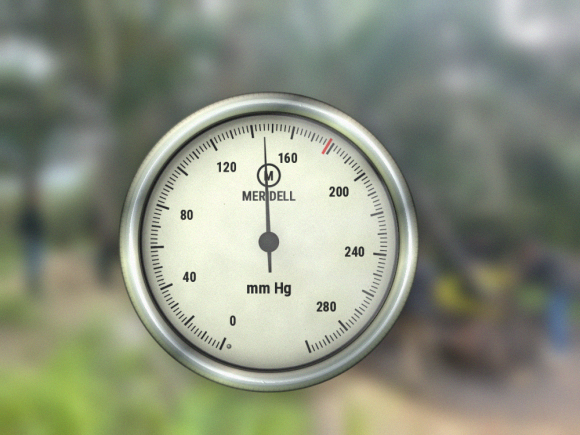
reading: **146** mmHg
